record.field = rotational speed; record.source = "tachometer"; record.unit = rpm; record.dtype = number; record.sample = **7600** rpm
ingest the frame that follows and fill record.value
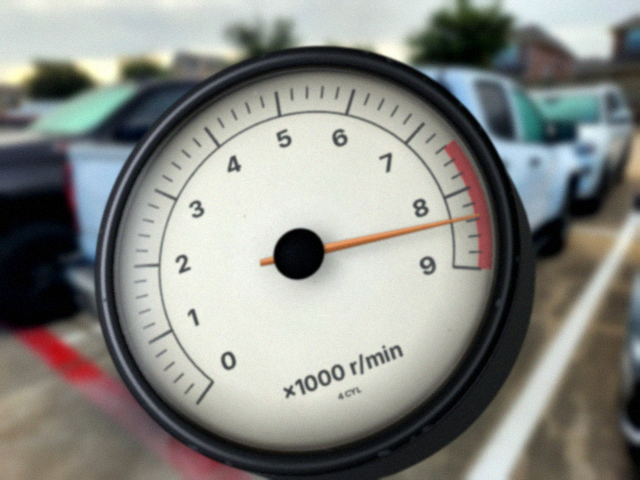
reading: **8400** rpm
